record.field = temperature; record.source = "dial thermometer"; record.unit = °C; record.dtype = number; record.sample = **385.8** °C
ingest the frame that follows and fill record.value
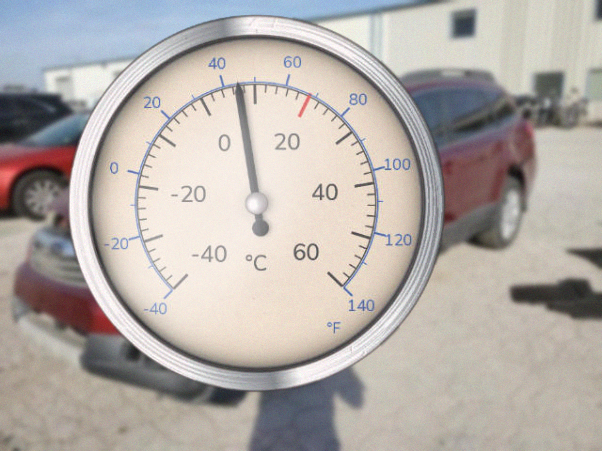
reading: **7** °C
